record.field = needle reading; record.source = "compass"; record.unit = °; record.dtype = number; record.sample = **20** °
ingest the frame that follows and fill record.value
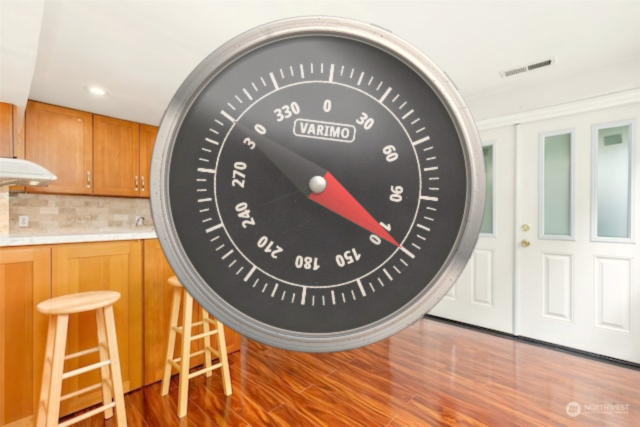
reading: **120** °
